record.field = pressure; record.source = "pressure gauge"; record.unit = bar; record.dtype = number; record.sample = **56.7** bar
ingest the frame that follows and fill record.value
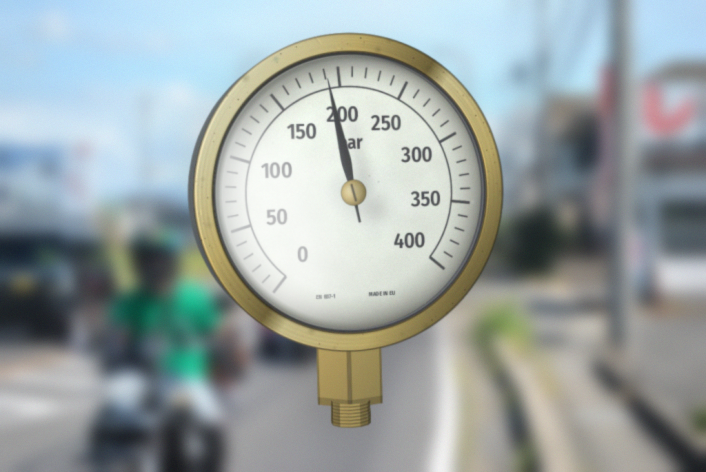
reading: **190** bar
